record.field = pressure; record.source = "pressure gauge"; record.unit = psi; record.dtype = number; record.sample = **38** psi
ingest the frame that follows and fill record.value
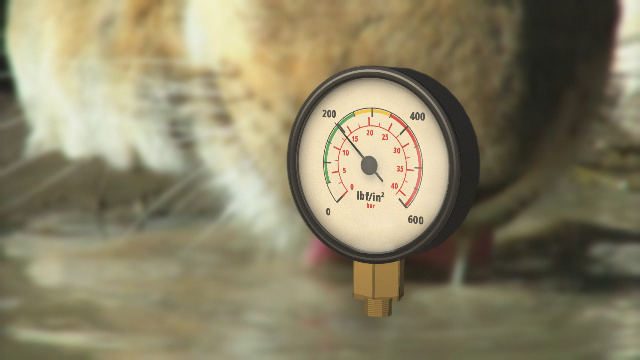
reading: **200** psi
